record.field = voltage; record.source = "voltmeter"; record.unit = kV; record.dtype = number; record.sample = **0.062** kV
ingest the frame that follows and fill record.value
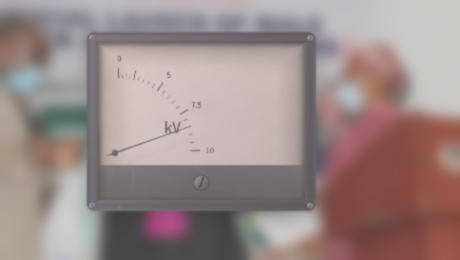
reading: **8.5** kV
